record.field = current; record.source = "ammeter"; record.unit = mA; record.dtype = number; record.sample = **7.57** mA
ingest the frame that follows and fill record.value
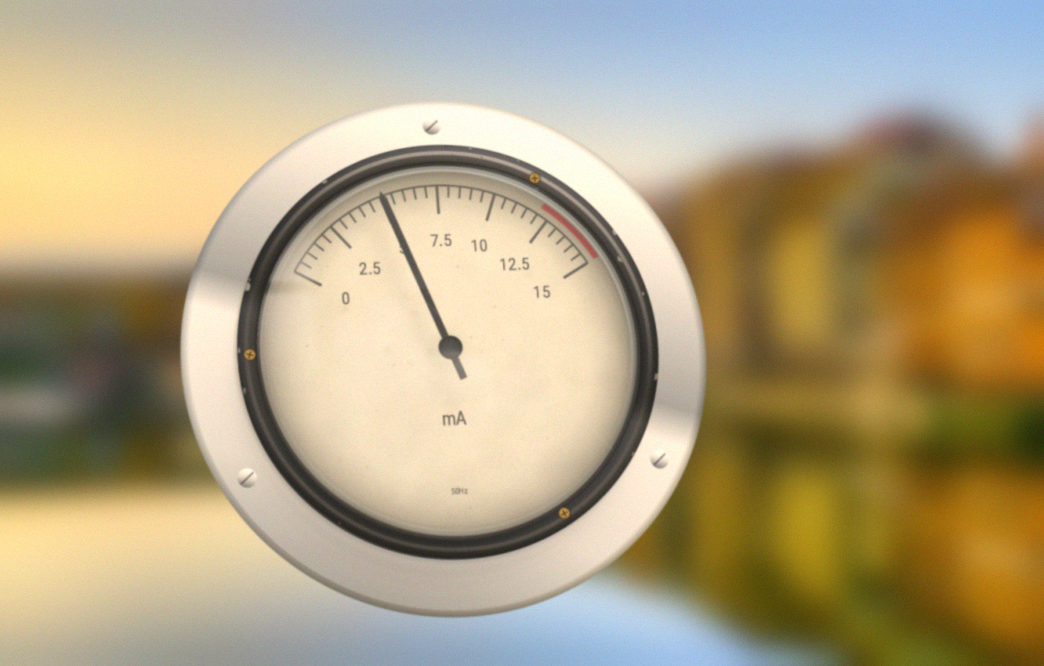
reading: **5** mA
